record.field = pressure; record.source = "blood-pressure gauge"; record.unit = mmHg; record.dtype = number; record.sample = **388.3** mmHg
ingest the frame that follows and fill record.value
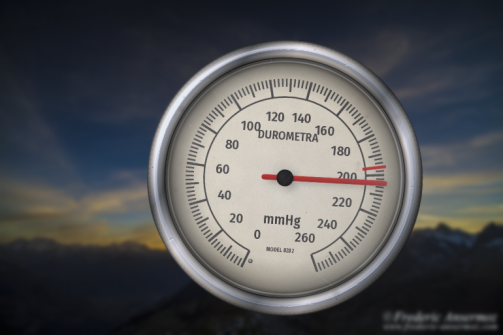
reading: **204** mmHg
